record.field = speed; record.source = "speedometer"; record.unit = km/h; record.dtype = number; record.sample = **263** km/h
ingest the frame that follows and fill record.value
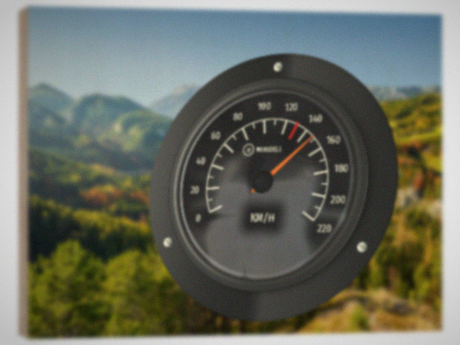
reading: **150** km/h
